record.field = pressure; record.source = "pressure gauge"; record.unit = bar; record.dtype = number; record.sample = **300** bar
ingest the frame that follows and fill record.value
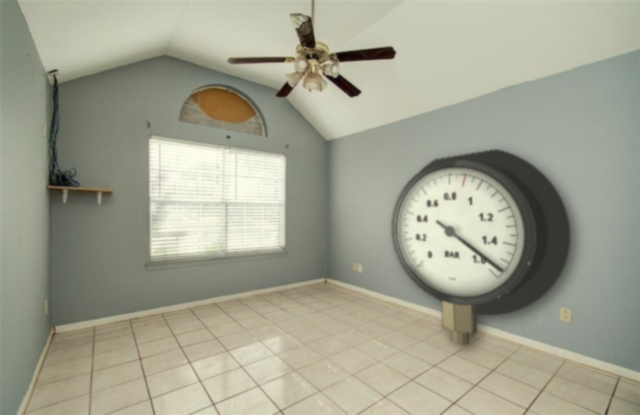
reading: **1.55** bar
